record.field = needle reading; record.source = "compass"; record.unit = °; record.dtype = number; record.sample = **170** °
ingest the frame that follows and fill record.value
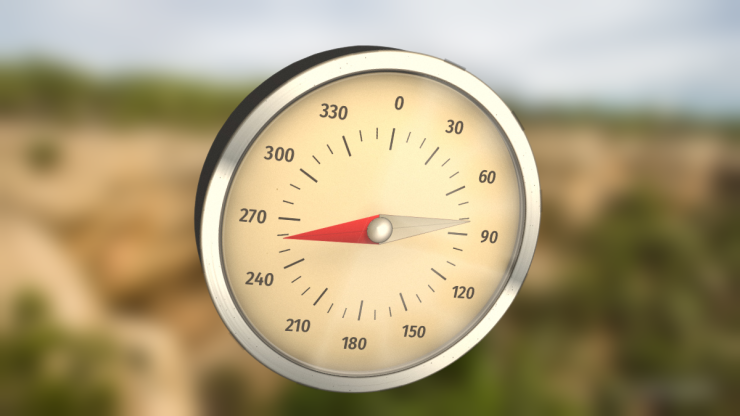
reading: **260** °
